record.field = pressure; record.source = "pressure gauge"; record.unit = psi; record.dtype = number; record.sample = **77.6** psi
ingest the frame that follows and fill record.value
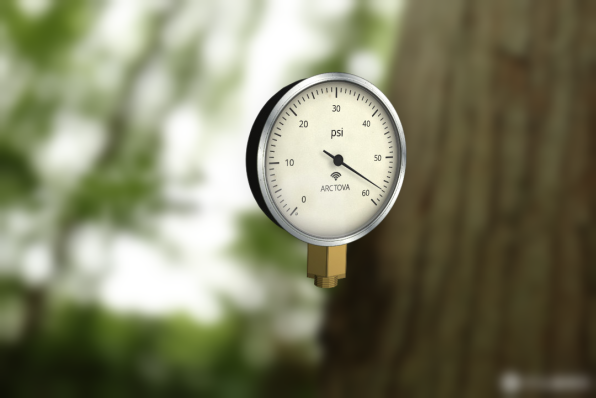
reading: **57** psi
